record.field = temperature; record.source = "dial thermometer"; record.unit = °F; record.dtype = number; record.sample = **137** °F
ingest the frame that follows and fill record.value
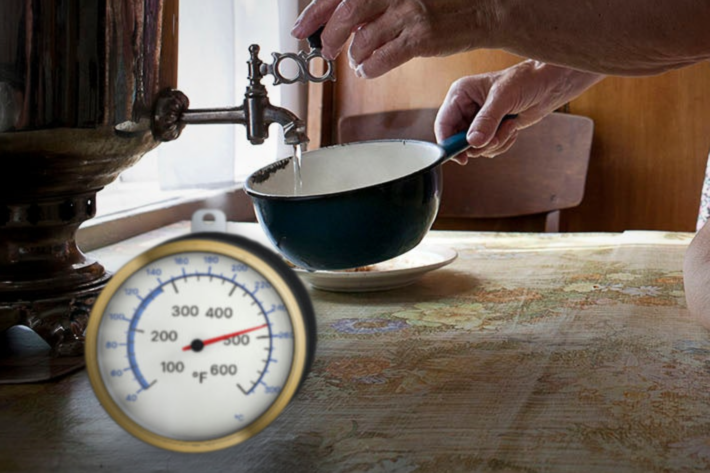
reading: **480** °F
